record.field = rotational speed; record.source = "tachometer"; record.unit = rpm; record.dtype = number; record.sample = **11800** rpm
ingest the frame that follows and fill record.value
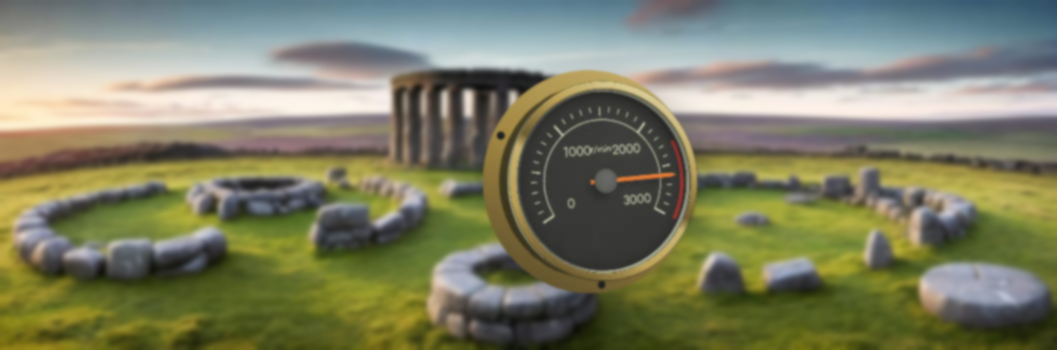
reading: **2600** rpm
